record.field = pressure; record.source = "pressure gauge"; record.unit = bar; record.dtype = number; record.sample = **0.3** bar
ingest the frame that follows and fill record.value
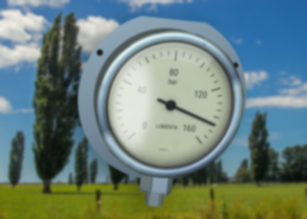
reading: **145** bar
